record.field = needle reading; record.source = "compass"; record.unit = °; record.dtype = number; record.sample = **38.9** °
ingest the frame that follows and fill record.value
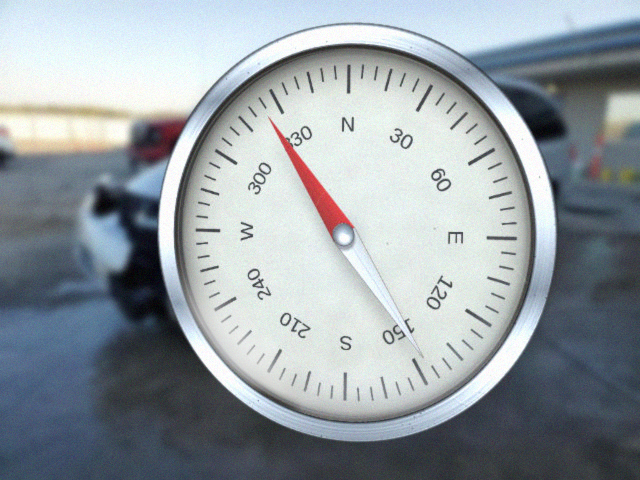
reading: **325** °
